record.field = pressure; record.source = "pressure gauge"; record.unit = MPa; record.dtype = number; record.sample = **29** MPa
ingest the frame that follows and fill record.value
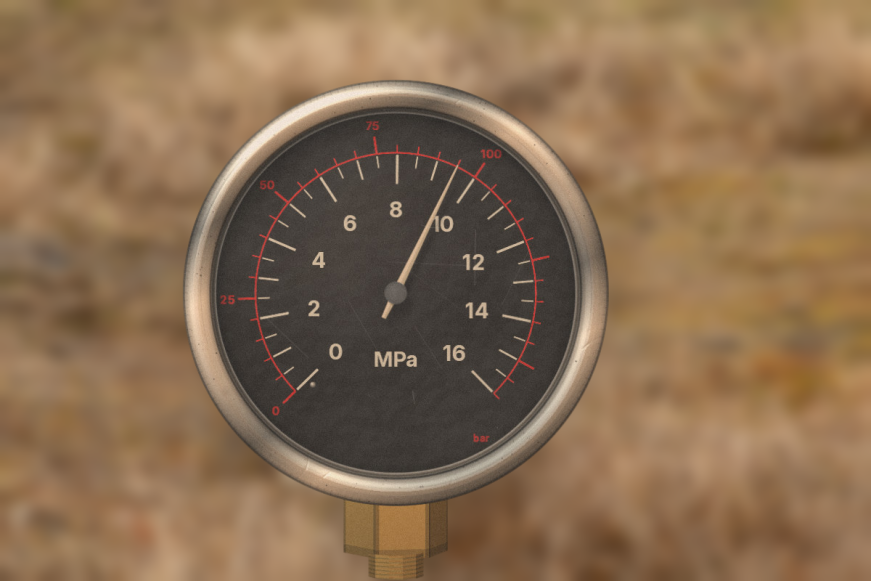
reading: **9.5** MPa
